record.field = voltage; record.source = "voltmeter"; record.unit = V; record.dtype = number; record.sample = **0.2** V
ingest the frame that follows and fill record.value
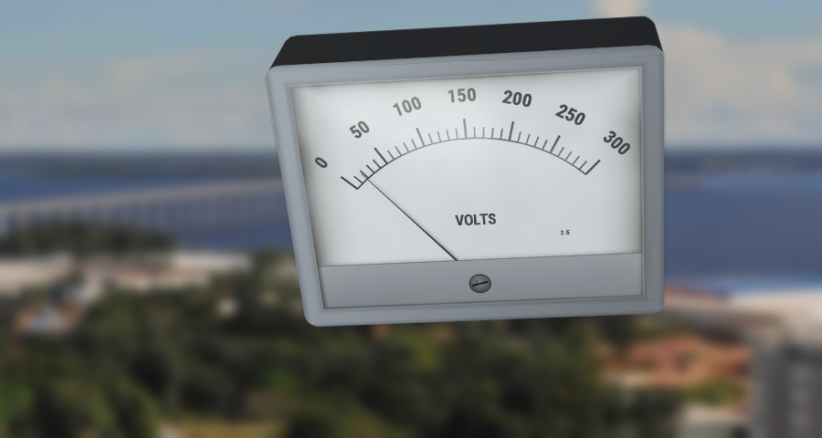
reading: **20** V
